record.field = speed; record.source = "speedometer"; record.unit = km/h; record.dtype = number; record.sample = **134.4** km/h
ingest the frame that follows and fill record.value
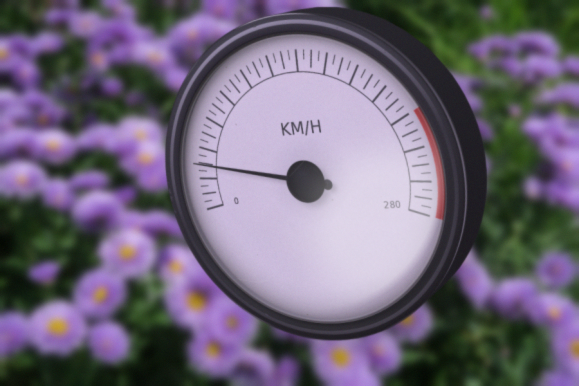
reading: **30** km/h
